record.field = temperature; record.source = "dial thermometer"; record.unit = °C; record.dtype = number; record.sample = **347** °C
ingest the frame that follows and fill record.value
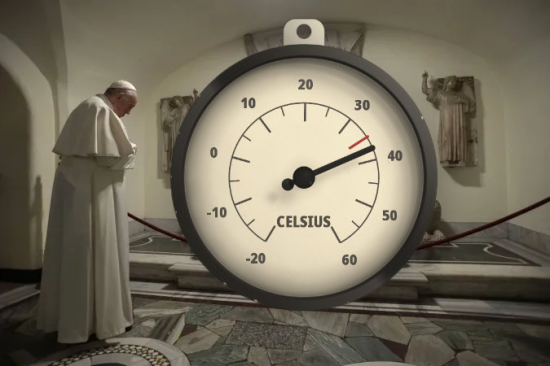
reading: **37.5** °C
